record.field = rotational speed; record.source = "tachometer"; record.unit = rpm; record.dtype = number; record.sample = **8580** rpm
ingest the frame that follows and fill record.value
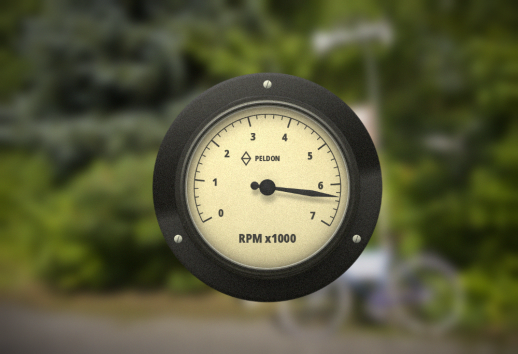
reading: **6300** rpm
